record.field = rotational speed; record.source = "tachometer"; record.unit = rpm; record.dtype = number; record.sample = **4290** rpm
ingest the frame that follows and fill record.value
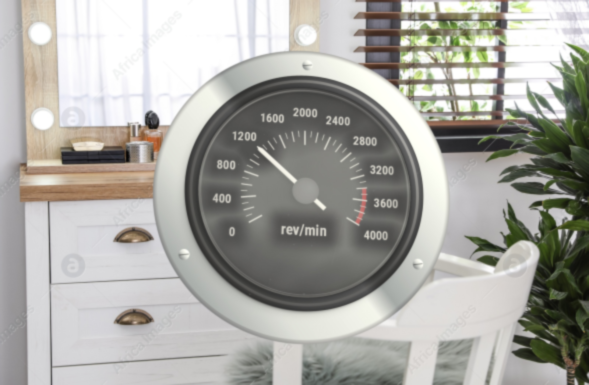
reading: **1200** rpm
